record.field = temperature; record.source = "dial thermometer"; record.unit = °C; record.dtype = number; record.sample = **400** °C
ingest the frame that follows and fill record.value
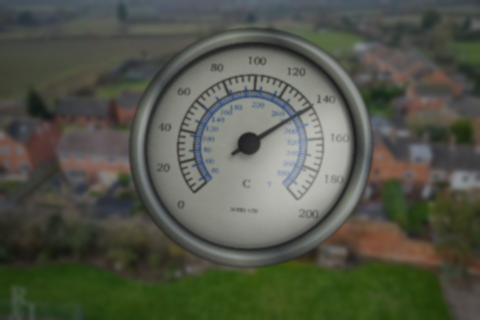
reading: **140** °C
